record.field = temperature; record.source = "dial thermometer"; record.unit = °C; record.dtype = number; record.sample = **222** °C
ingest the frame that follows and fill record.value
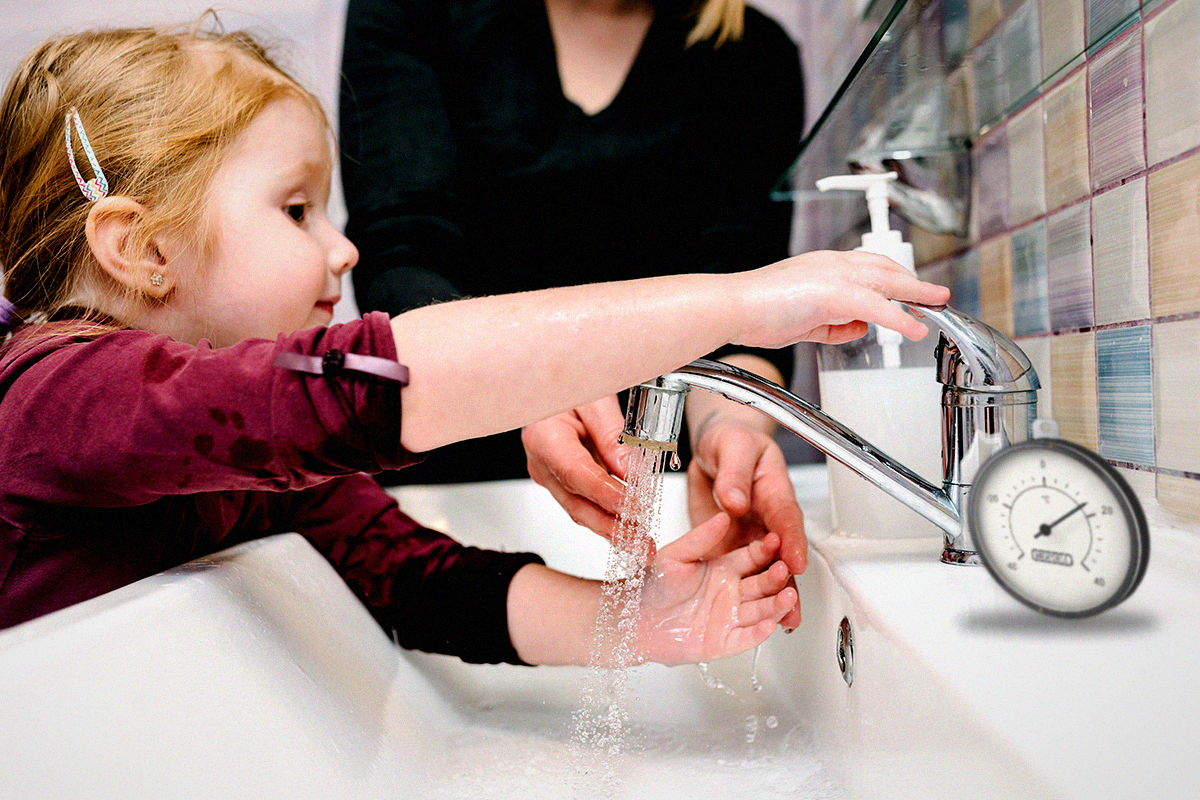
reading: **16** °C
